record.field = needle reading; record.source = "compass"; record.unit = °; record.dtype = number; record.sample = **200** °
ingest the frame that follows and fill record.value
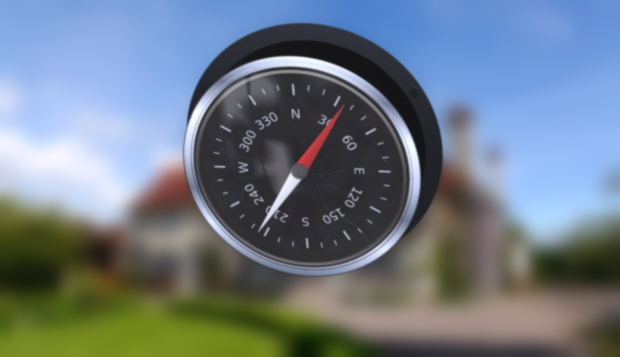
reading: **35** °
